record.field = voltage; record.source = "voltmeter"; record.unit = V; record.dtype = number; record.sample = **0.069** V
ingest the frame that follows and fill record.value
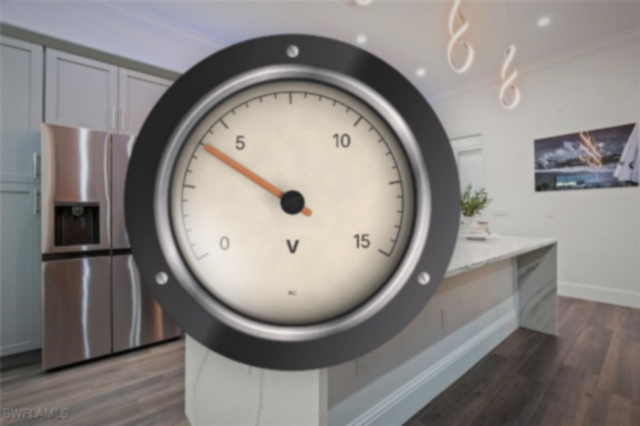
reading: **4** V
